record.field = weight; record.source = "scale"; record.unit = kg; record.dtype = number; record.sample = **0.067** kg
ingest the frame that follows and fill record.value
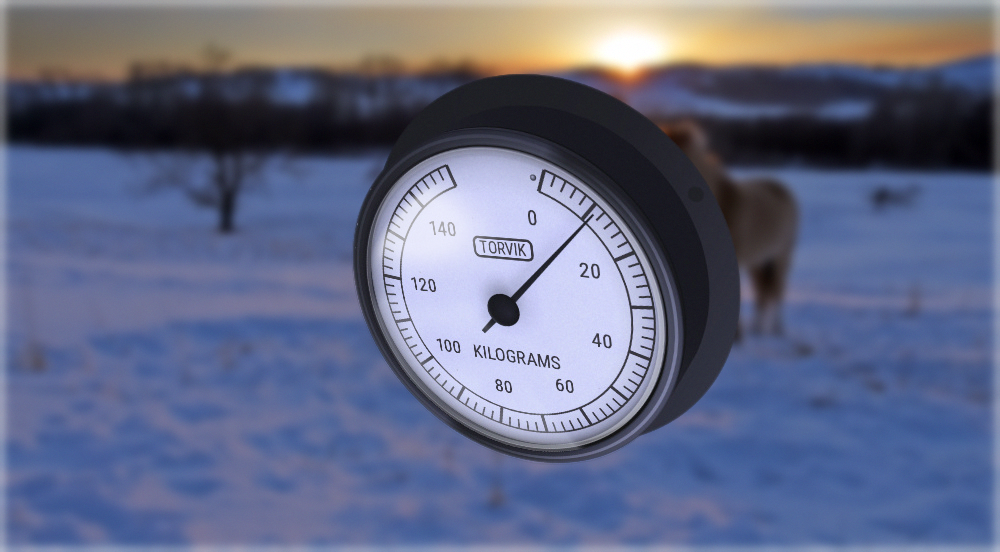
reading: **11** kg
